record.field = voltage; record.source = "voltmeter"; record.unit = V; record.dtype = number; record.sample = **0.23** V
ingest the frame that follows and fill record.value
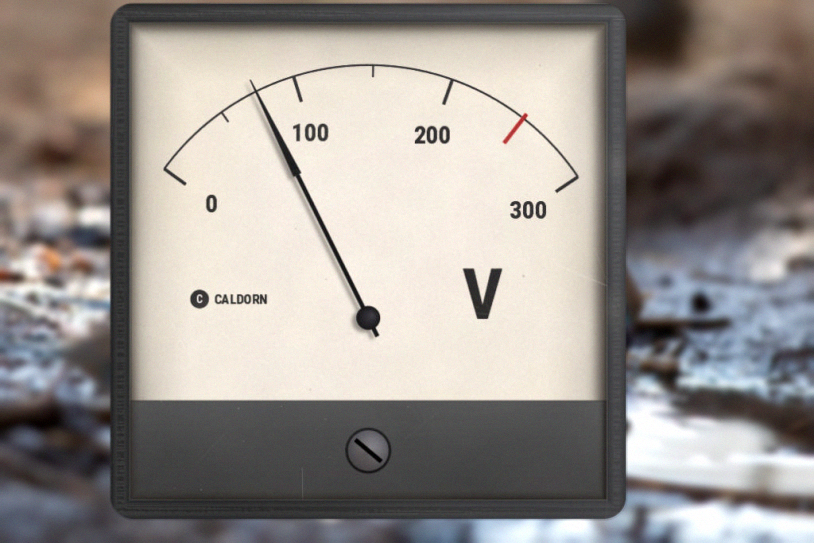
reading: **75** V
